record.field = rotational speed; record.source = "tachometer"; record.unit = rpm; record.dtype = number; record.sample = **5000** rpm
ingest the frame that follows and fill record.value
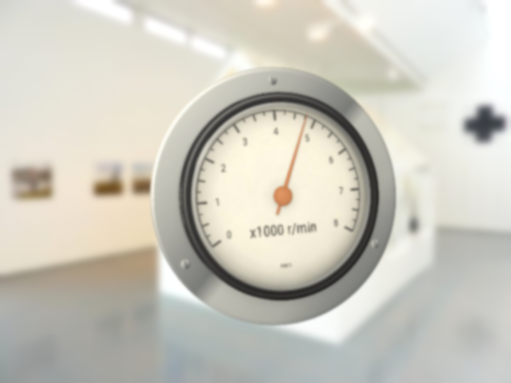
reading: **4750** rpm
